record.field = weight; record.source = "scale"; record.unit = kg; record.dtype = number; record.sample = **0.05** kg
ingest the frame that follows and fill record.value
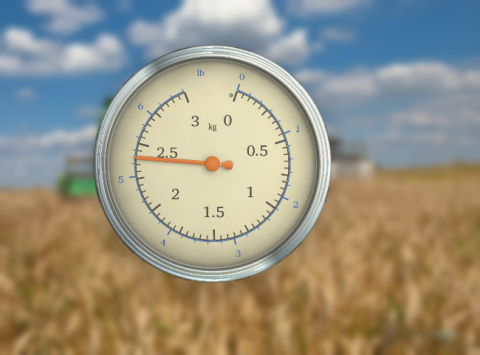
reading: **2.4** kg
